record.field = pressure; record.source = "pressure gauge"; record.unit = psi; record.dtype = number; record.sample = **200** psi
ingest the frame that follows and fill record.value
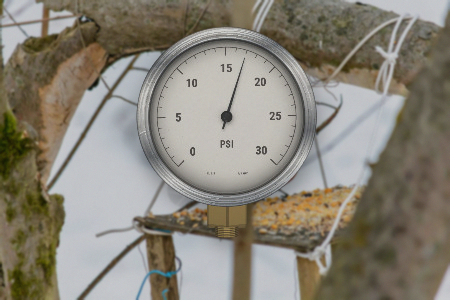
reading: **17** psi
